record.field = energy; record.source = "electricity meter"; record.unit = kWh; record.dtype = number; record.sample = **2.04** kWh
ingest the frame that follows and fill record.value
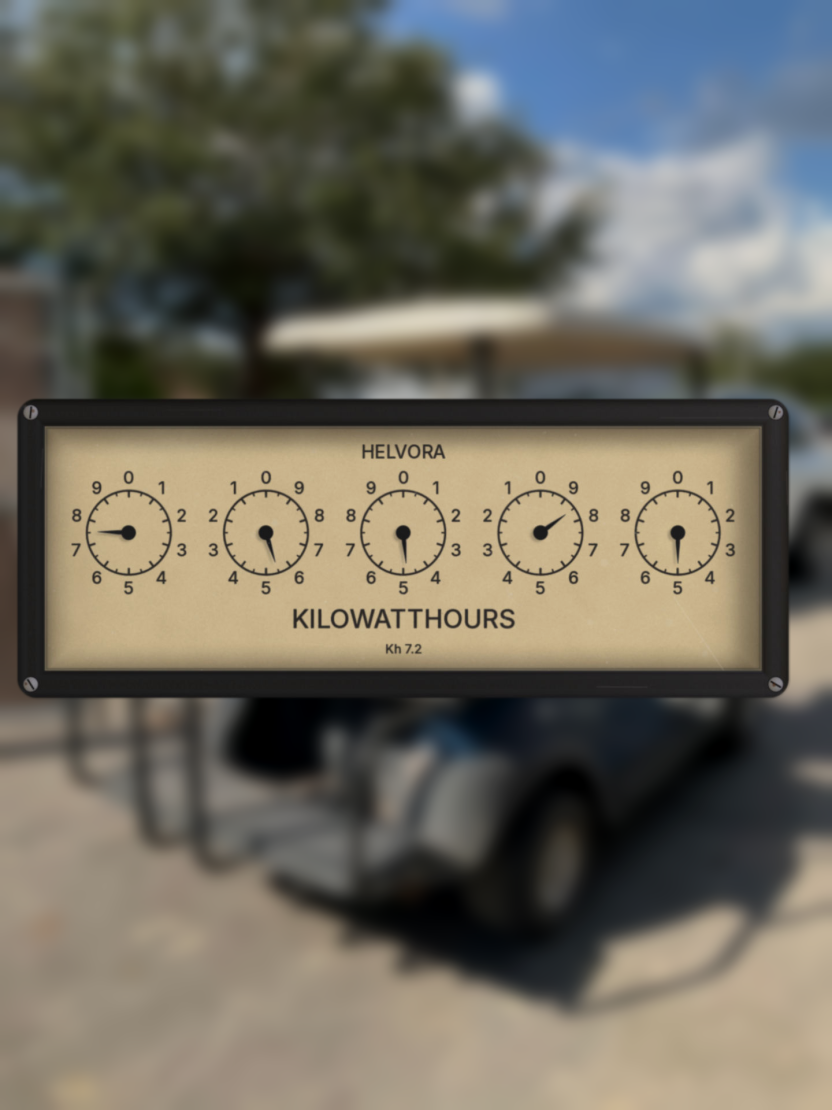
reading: **75485** kWh
